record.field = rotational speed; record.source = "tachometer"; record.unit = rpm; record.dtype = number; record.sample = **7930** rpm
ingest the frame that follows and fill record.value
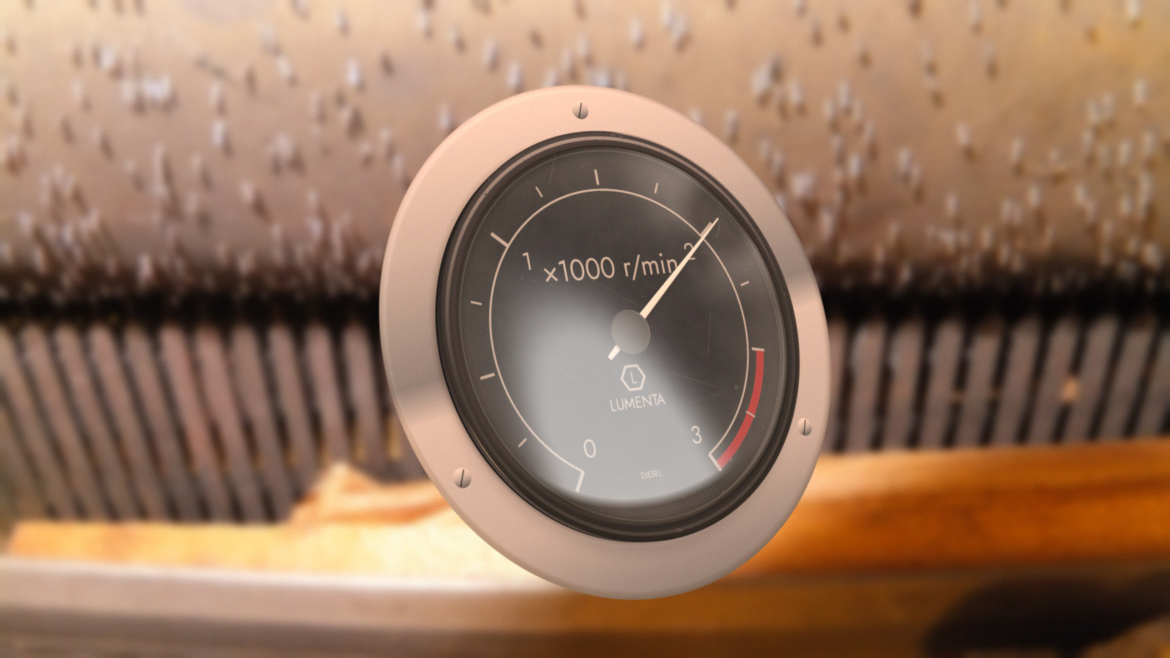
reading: **2000** rpm
